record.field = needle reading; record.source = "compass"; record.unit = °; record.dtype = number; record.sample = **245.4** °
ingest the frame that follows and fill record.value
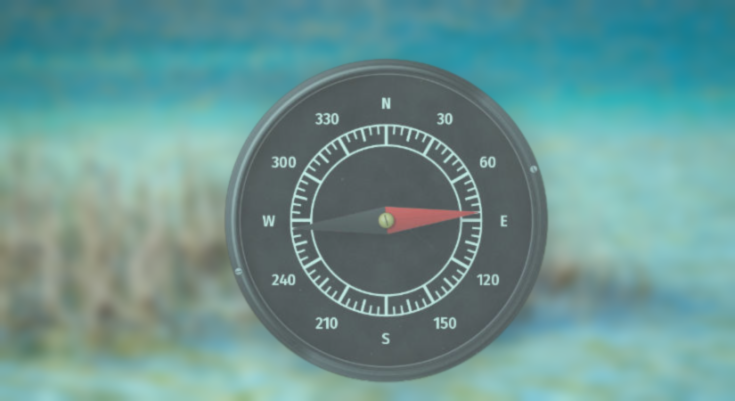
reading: **85** °
